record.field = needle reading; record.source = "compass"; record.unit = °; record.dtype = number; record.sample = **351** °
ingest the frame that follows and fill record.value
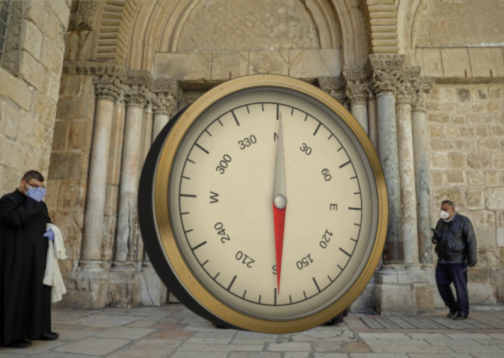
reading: **180** °
